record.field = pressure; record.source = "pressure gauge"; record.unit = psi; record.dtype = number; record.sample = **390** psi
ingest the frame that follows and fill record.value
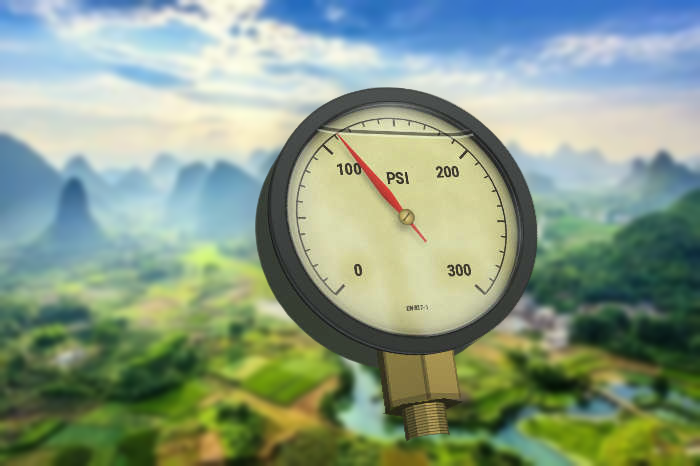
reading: **110** psi
